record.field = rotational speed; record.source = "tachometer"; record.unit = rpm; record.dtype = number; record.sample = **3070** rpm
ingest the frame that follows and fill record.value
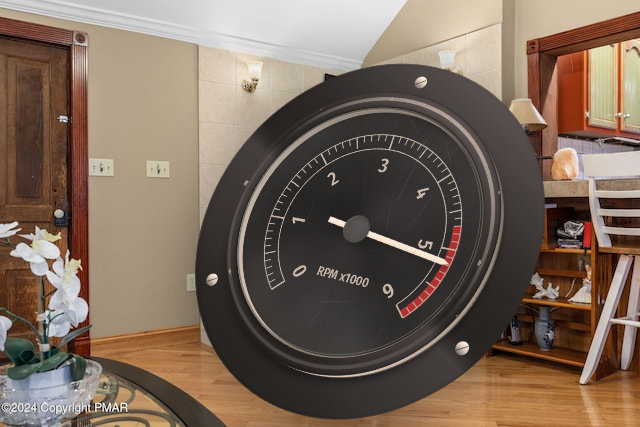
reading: **5200** rpm
